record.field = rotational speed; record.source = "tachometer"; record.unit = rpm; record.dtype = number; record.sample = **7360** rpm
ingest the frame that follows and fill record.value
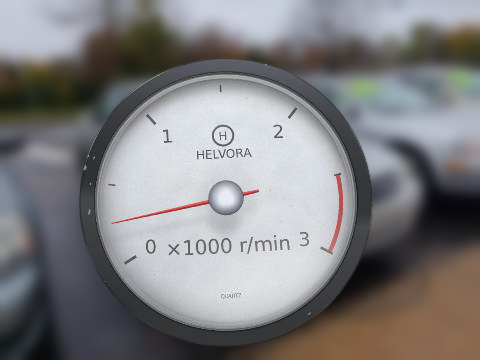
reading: **250** rpm
